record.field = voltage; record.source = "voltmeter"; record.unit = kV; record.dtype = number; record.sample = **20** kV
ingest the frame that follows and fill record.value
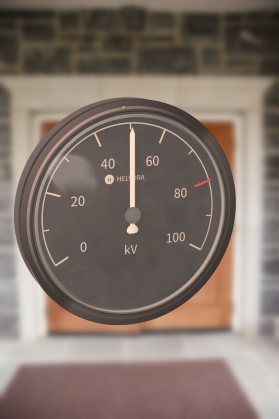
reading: **50** kV
